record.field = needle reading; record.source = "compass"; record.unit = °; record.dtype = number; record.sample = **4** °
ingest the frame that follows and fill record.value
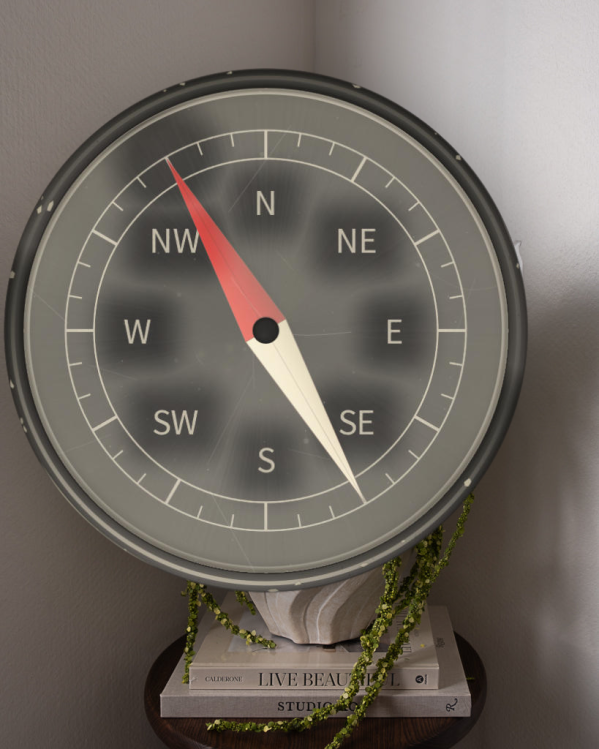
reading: **330** °
